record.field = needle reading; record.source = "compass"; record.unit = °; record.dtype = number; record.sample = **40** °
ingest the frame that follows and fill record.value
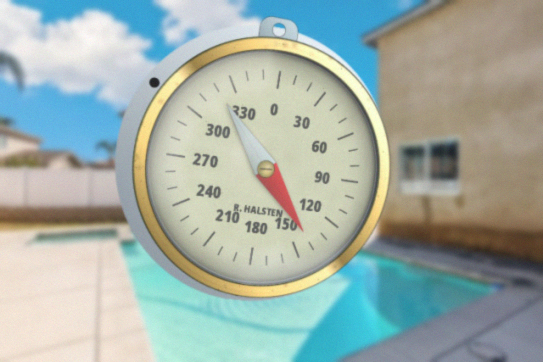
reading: **140** °
